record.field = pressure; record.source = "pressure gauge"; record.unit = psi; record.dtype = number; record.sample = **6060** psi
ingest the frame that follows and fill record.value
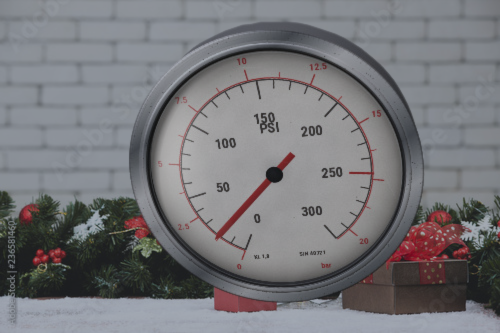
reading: **20** psi
